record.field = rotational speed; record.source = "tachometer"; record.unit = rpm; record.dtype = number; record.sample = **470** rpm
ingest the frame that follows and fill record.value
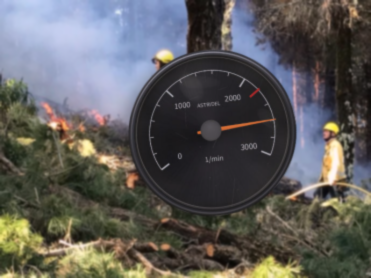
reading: **2600** rpm
